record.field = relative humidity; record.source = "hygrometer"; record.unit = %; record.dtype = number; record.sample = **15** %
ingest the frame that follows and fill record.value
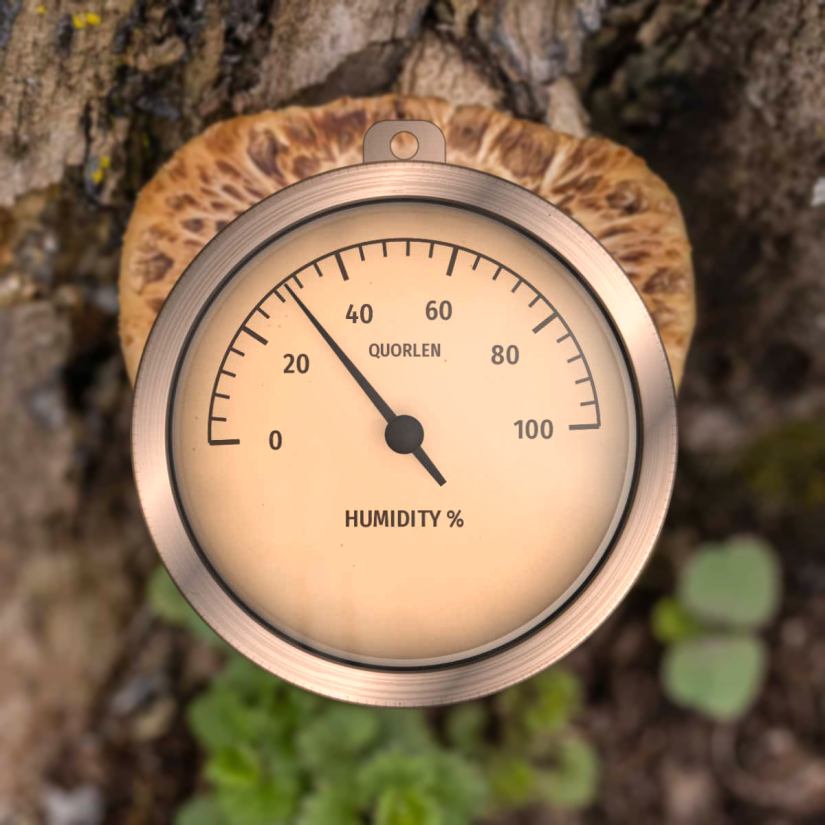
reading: **30** %
